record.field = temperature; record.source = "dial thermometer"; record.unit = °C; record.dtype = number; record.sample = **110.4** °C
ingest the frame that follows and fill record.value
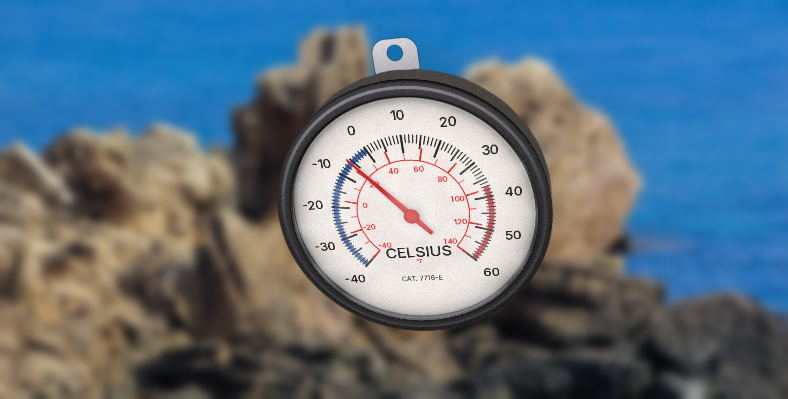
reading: **-5** °C
